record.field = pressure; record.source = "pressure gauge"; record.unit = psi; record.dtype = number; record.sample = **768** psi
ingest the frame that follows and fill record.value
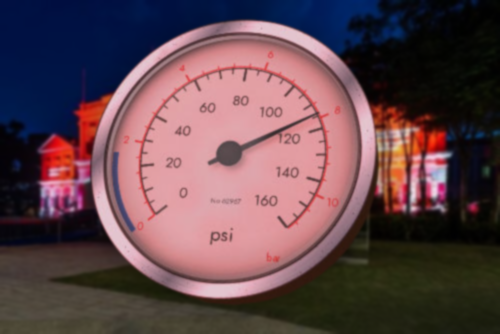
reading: **115** psi
